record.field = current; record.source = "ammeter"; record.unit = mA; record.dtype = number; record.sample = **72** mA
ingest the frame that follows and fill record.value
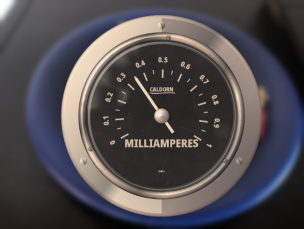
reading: **0.35** mA
